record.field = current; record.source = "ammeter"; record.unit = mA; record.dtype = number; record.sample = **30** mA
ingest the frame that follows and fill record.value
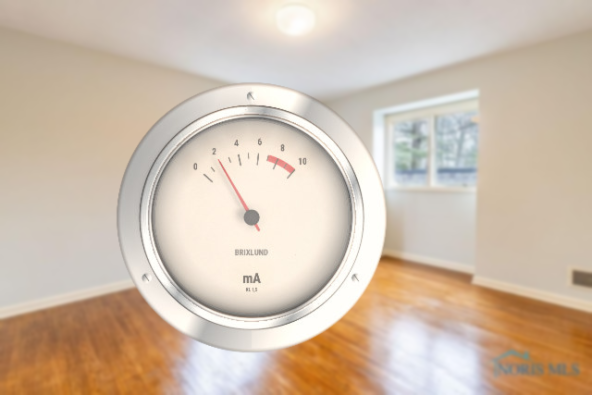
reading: **2** mA
